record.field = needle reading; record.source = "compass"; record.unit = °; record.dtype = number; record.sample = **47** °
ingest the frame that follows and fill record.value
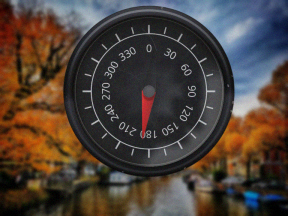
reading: **187.5** °
